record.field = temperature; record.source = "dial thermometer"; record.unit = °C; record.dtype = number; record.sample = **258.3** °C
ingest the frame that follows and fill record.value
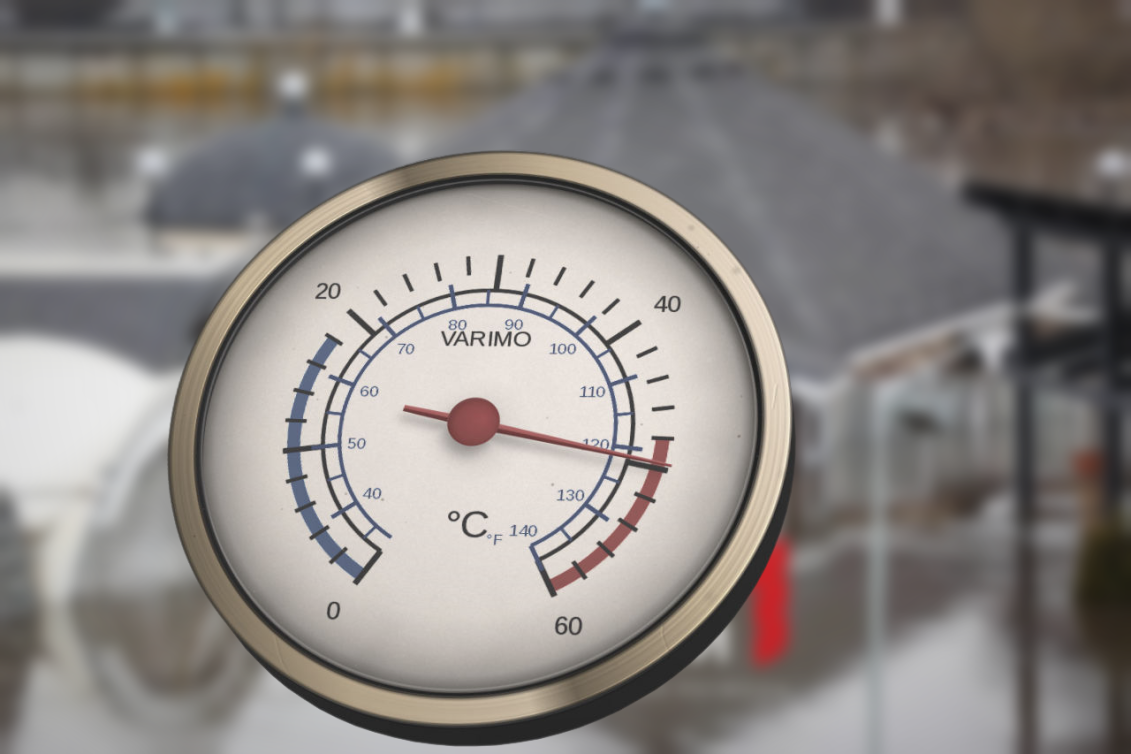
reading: **50** °C
